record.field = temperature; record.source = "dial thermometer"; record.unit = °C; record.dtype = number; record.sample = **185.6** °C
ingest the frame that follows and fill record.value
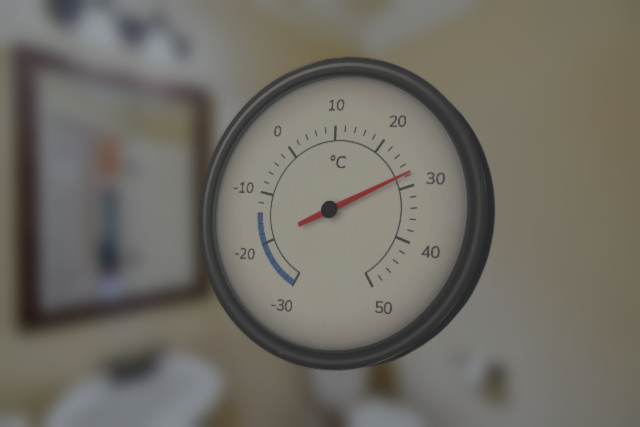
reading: **28** °C
